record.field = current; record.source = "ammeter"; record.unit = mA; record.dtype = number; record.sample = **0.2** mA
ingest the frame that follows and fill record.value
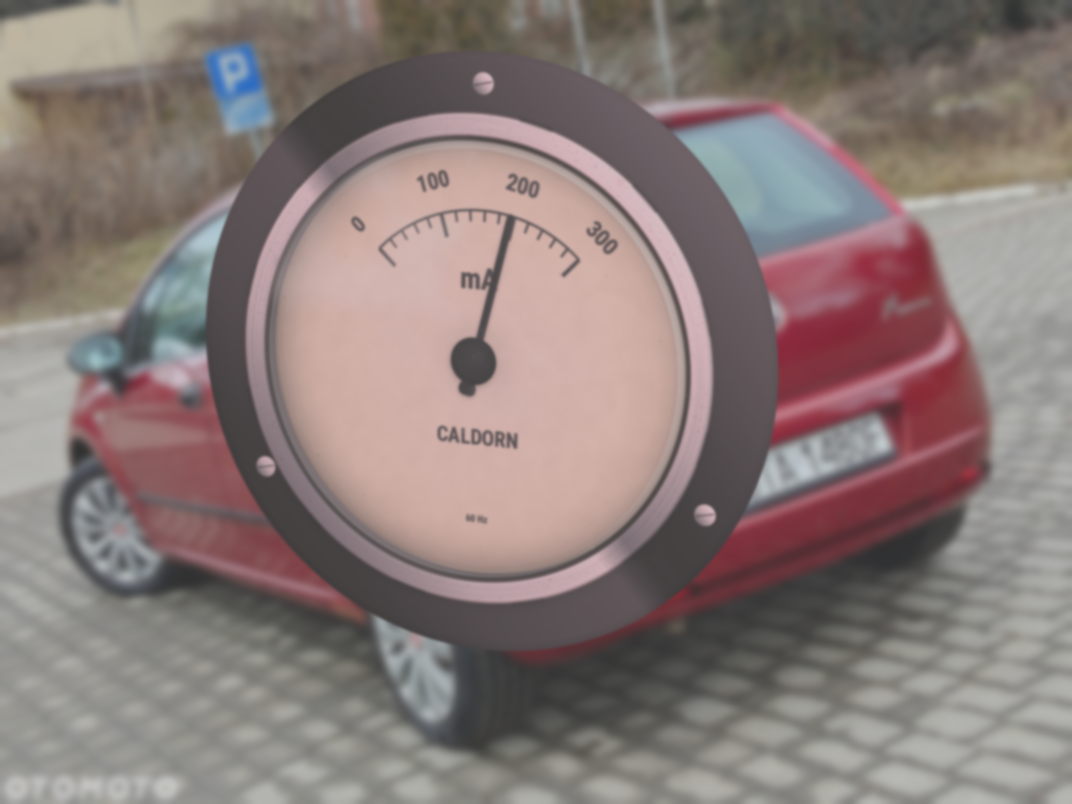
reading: **200** mA
